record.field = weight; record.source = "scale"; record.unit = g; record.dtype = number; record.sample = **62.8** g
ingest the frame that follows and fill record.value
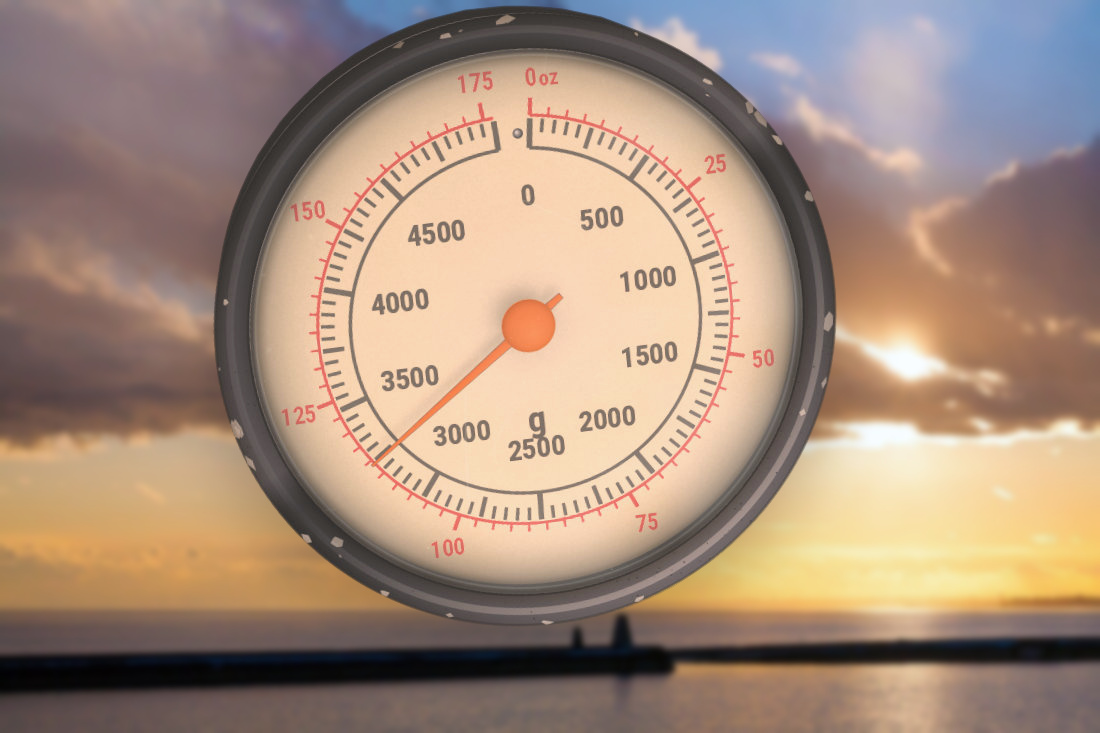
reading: **3250** g
